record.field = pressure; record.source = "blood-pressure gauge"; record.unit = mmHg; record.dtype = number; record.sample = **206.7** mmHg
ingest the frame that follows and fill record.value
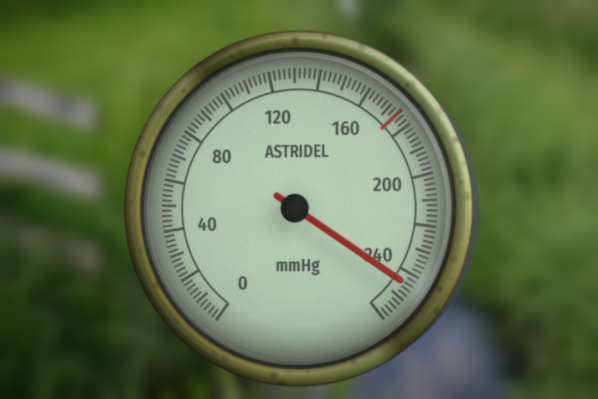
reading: **244** mmHg
